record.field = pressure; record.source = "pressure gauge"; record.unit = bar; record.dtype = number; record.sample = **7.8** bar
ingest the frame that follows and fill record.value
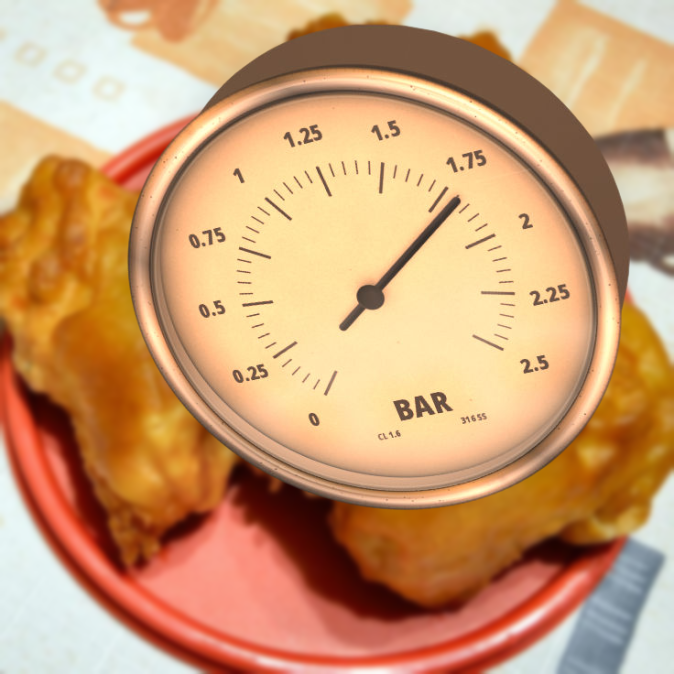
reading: **1.8** bar
